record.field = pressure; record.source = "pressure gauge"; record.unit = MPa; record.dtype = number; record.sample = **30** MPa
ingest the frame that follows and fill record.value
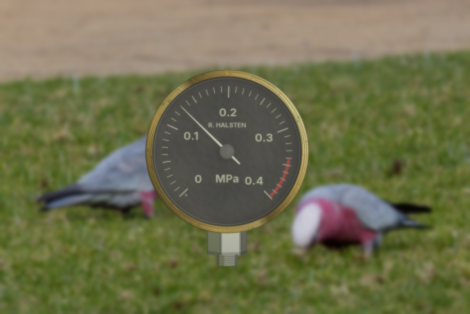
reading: **0.13** MPa
